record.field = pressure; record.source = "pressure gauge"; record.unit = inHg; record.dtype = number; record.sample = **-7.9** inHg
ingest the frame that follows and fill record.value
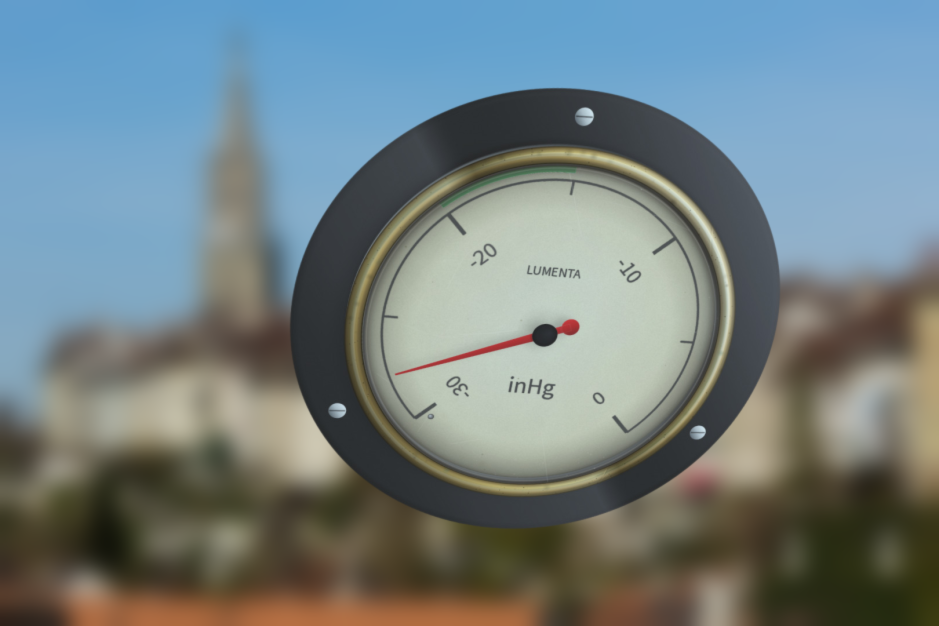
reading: **-27.5** inHg
